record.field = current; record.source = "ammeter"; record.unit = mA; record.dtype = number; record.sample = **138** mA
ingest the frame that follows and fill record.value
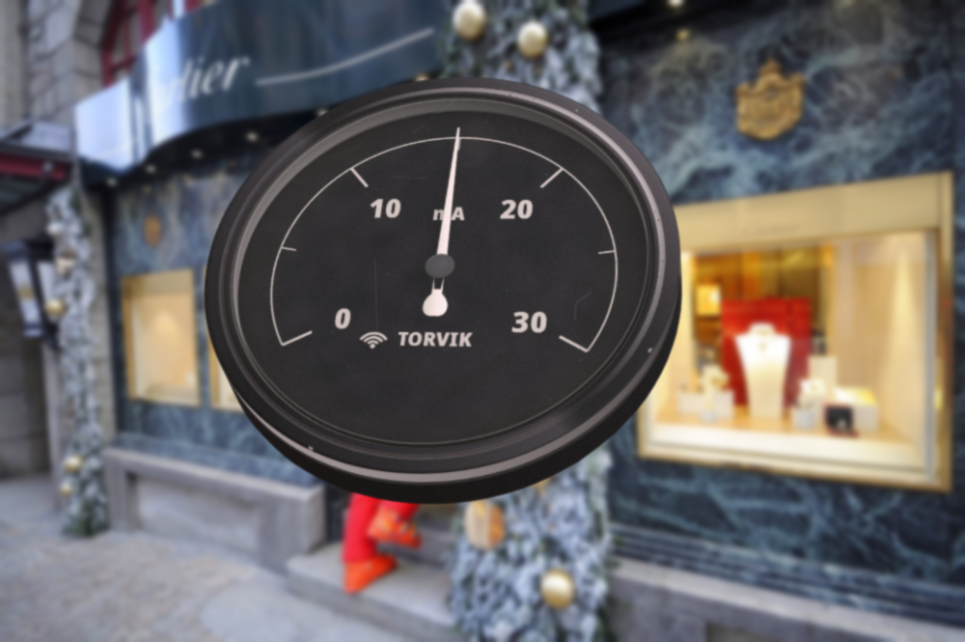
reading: **15** mA
